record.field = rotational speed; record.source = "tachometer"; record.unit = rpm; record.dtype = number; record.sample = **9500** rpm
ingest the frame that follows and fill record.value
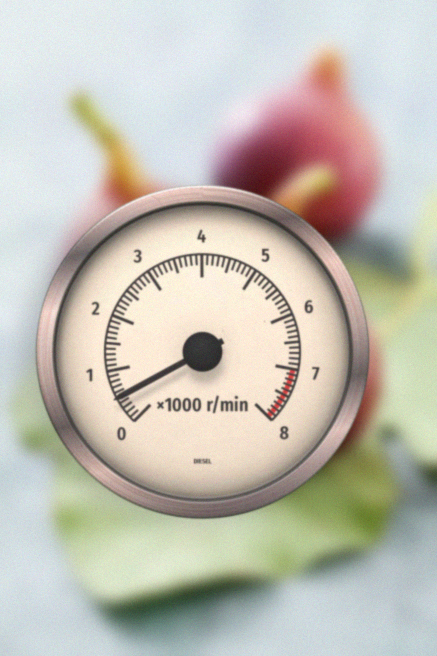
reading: **500** rpm
